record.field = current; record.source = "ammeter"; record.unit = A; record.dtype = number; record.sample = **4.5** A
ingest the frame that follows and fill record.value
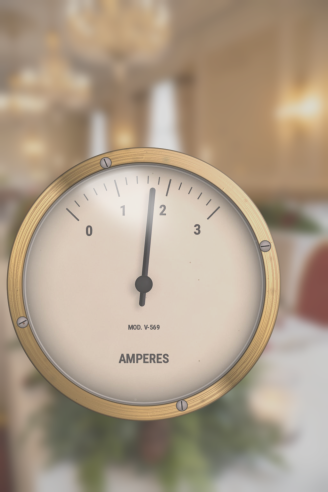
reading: **1.7** A
